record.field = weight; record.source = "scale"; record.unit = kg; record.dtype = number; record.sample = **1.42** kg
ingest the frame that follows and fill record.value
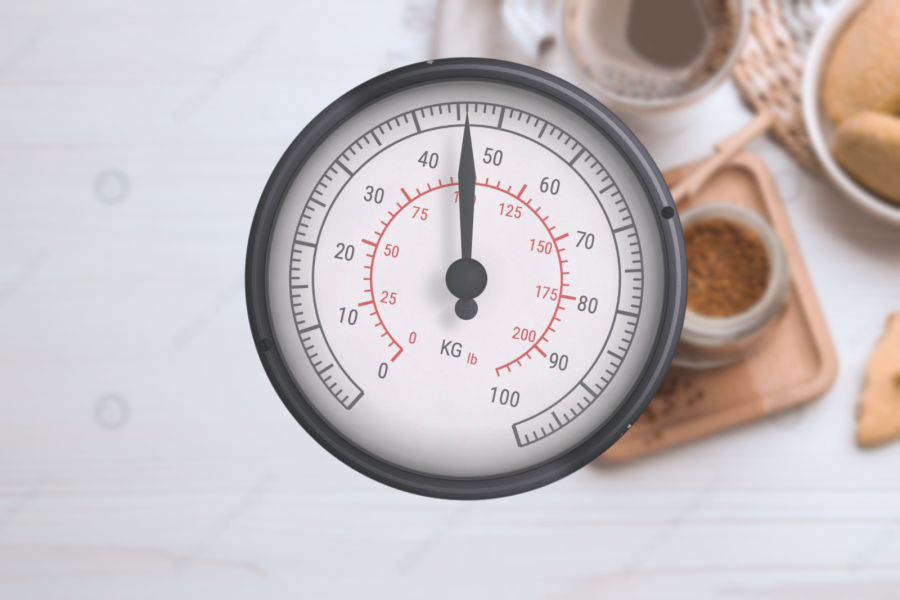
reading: **46** kg
